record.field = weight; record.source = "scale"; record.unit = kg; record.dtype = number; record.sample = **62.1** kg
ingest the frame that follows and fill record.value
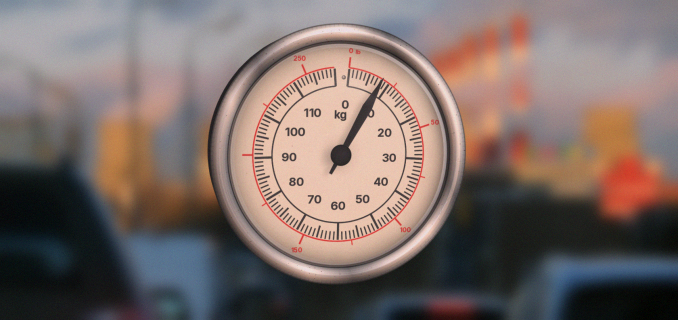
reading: **8** kg
